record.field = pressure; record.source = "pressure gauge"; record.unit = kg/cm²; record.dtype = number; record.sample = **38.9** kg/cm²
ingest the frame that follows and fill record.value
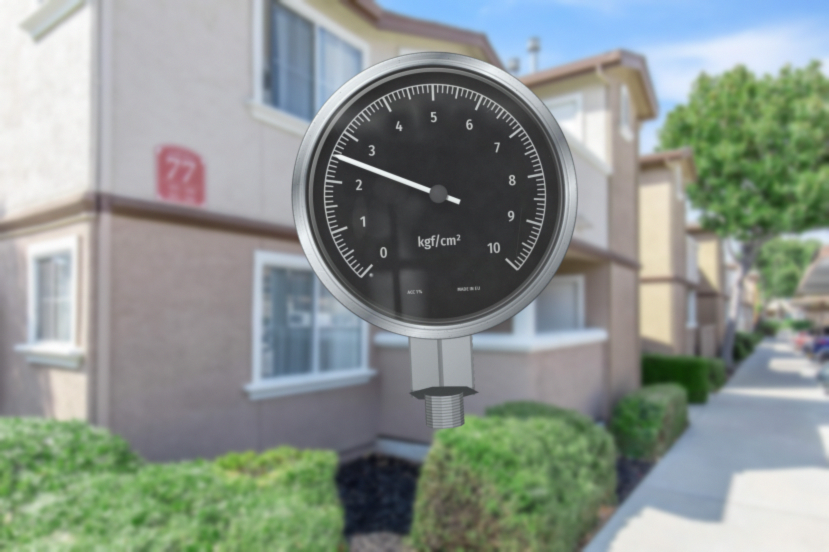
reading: **2.5** kg/cm²
